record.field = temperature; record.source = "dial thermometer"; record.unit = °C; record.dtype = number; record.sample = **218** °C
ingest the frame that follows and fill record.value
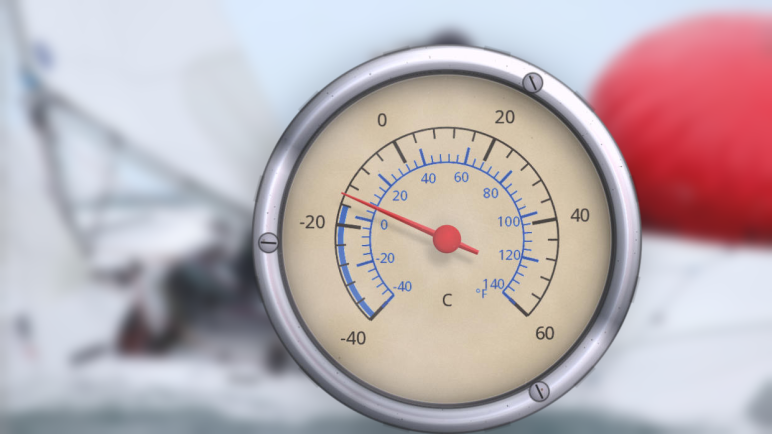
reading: **-14** °C
